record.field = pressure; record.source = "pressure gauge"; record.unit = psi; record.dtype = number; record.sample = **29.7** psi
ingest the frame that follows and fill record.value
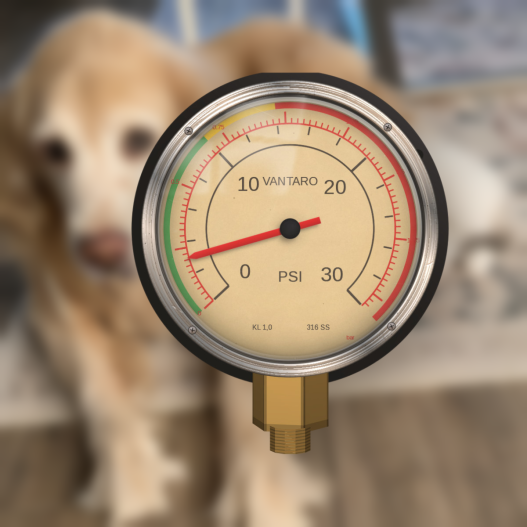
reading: **3** psi
